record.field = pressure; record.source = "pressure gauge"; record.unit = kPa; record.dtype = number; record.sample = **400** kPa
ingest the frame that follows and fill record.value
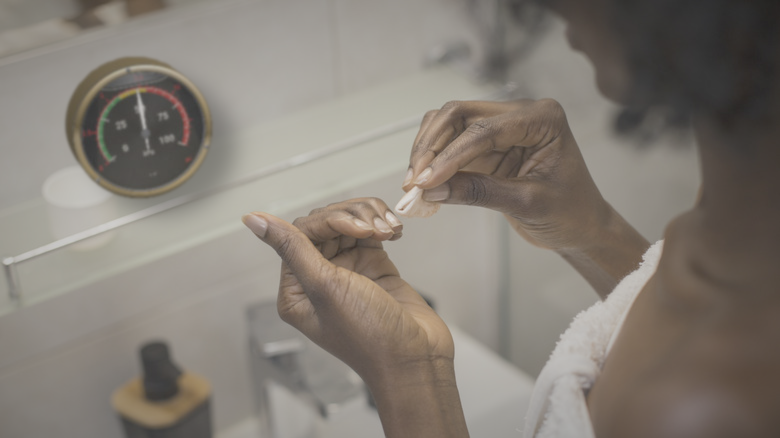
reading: **50** kPa
